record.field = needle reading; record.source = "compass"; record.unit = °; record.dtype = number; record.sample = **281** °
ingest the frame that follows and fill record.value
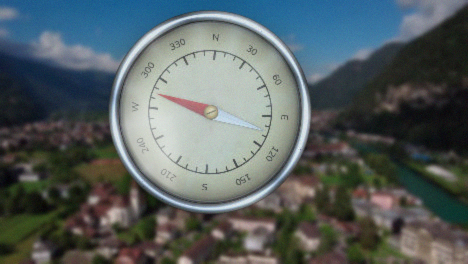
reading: **285** °
